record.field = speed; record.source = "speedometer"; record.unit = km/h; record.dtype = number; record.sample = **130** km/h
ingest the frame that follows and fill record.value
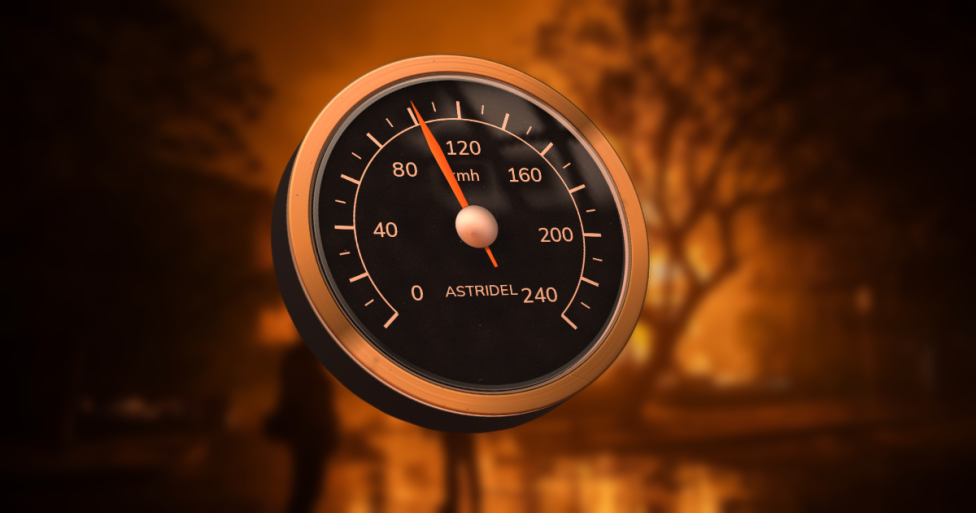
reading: **100** km/h
